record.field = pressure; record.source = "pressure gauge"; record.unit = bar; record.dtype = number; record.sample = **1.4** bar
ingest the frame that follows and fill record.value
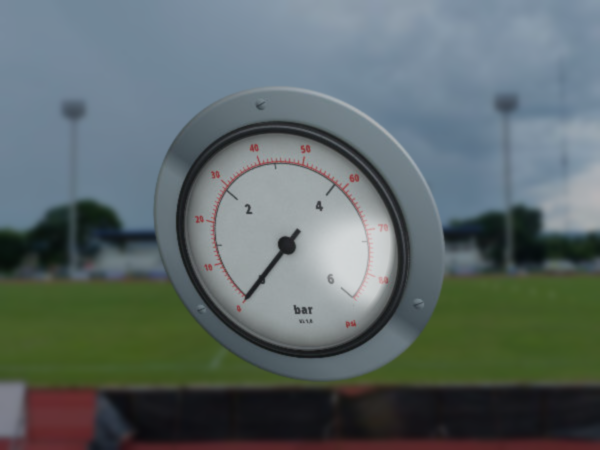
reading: **0** bar
